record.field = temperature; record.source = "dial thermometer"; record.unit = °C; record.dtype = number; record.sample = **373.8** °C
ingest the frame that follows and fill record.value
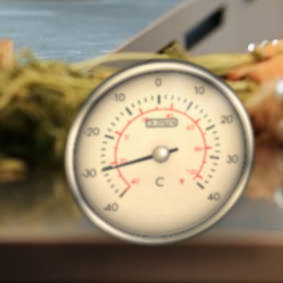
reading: **-30** °C
